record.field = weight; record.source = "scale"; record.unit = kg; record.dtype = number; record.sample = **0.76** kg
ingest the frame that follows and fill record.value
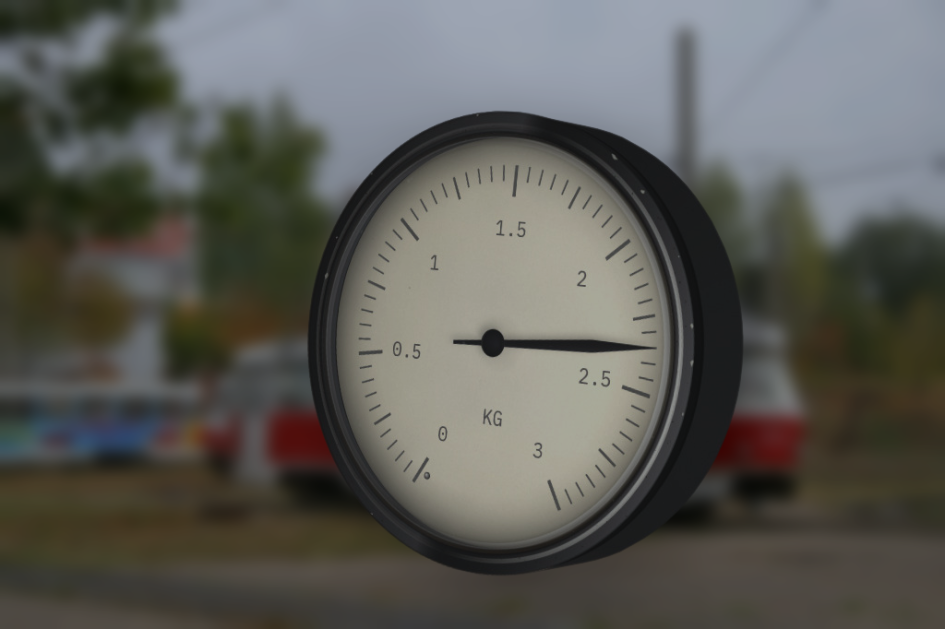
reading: **2.35** kg
